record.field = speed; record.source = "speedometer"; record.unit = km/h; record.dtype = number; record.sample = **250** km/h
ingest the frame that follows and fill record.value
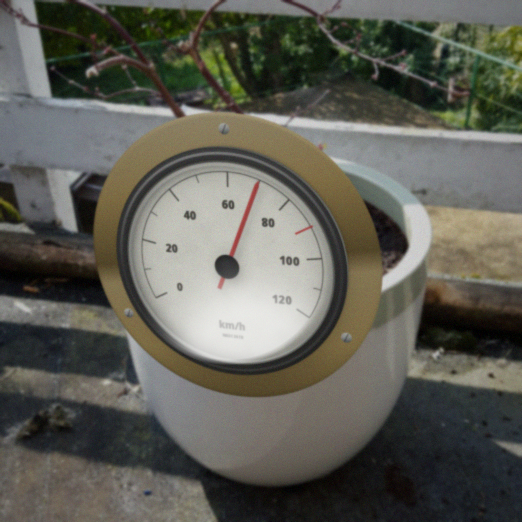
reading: **70** km/h
